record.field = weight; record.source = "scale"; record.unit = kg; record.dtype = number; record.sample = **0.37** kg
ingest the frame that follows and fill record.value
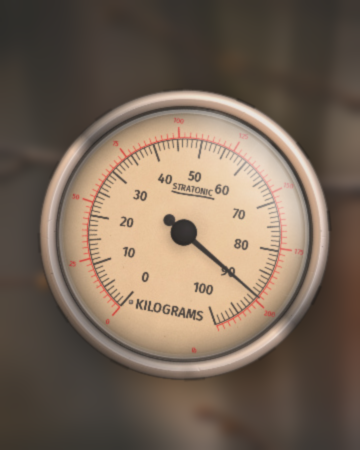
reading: **90** kg
